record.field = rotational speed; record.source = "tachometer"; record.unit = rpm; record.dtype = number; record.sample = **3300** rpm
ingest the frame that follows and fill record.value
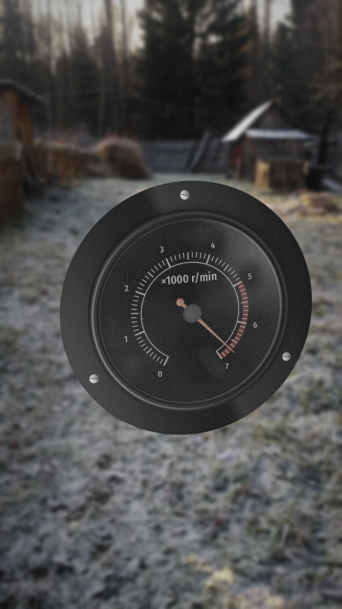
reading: **6700** rpm
